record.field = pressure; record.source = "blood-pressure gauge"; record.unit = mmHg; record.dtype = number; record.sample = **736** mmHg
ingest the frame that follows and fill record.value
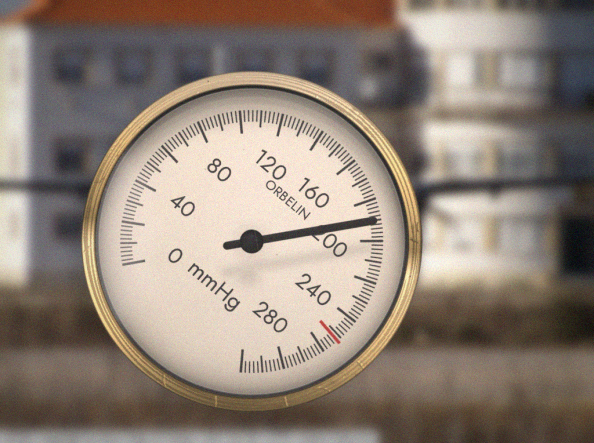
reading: **190** mmHg
